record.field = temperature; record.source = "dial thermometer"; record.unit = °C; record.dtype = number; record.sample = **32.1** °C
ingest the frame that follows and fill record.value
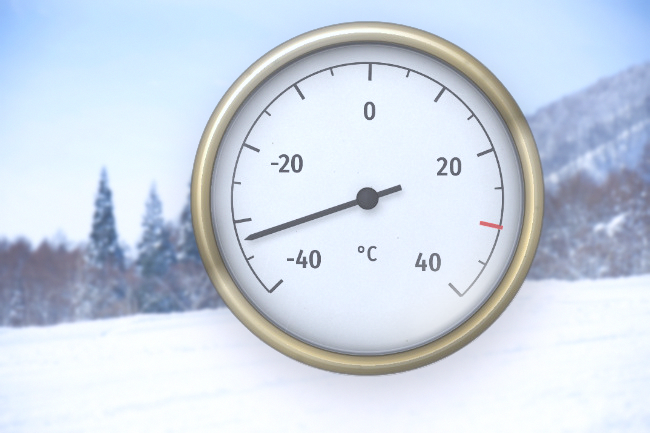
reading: **-32.5** °C
